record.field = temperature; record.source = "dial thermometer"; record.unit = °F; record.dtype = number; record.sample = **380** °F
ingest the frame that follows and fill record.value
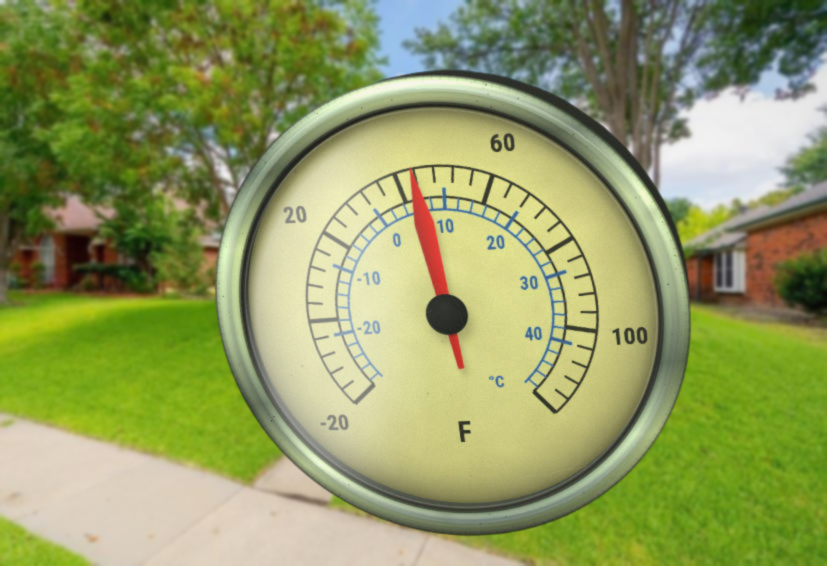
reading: **44** °F
